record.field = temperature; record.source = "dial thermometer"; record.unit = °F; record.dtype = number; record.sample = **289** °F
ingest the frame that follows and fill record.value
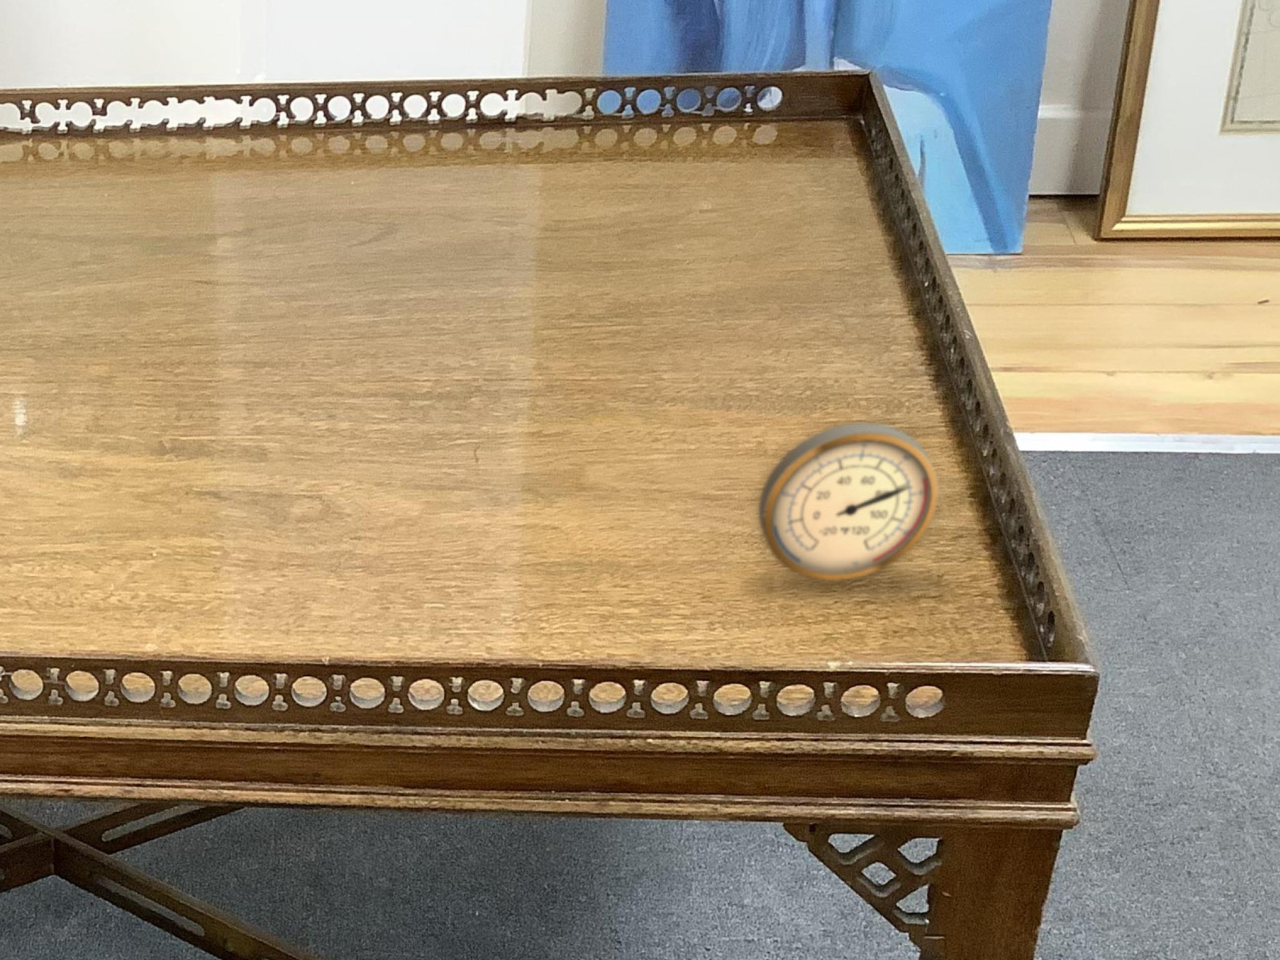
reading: **80** °F
